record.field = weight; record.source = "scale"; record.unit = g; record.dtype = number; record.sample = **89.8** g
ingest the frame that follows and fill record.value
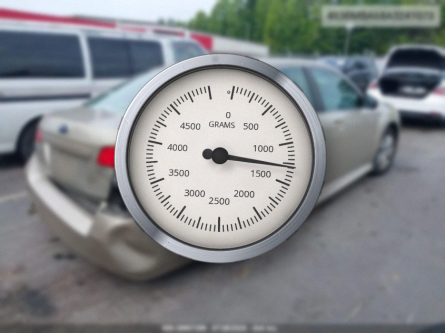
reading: **1300** g
